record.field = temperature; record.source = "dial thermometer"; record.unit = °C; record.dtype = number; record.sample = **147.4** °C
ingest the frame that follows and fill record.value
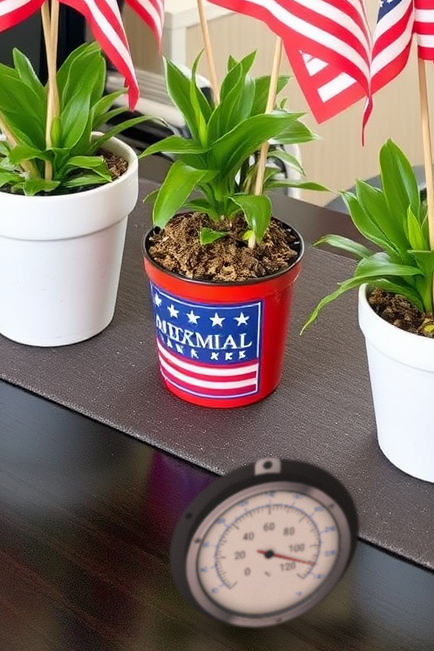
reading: **110** °C
